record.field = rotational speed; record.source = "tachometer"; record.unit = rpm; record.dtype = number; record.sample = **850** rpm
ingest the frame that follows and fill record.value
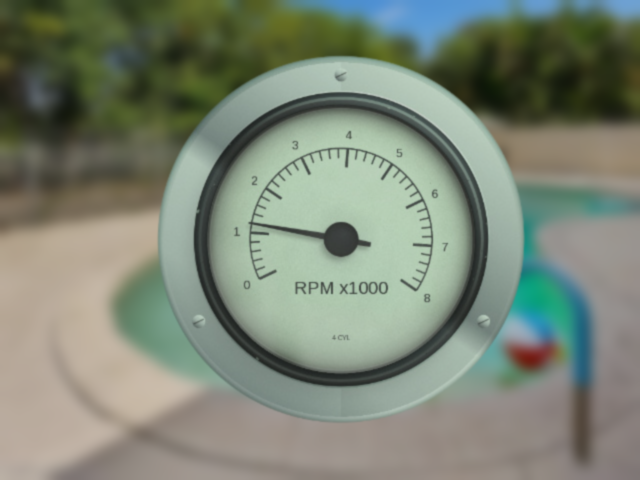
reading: **1200** rpm
